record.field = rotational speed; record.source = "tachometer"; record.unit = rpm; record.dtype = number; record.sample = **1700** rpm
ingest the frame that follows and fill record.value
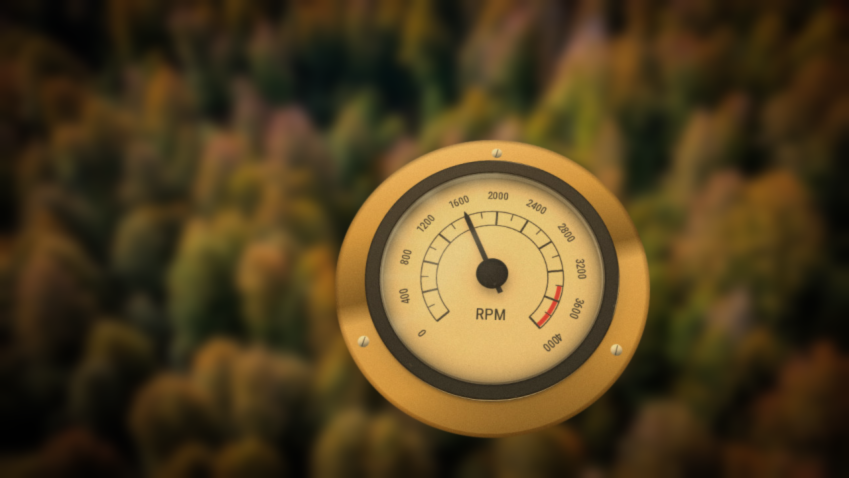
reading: **1600** rpm
